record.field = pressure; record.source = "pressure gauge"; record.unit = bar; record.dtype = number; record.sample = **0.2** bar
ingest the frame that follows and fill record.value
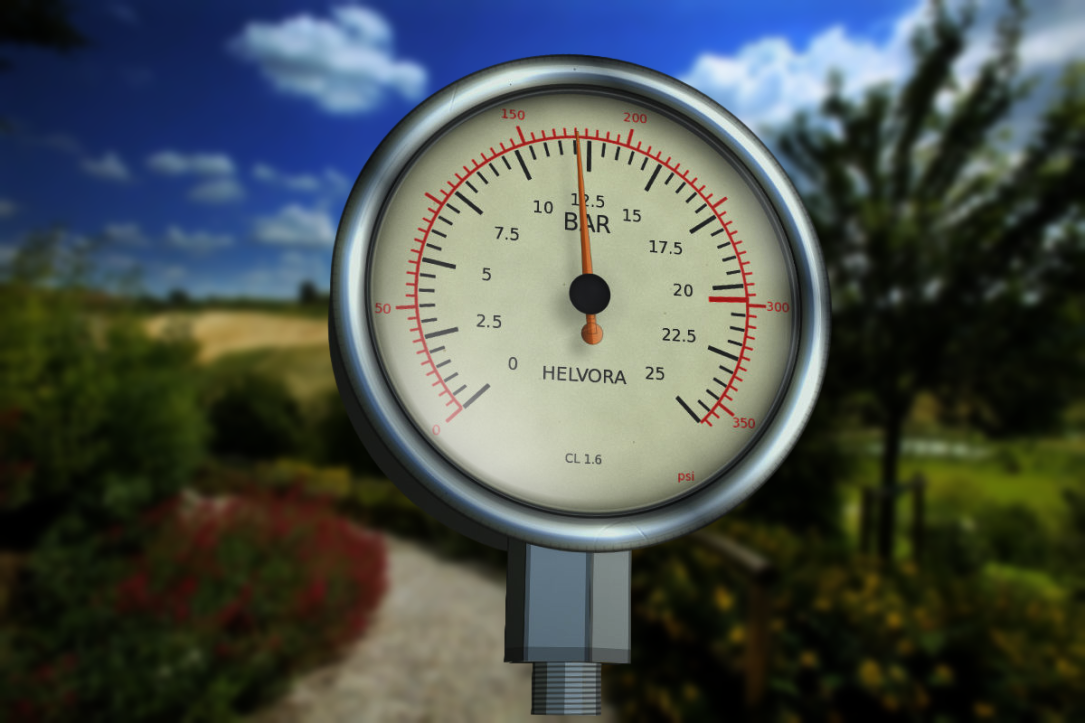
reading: **12** bar
